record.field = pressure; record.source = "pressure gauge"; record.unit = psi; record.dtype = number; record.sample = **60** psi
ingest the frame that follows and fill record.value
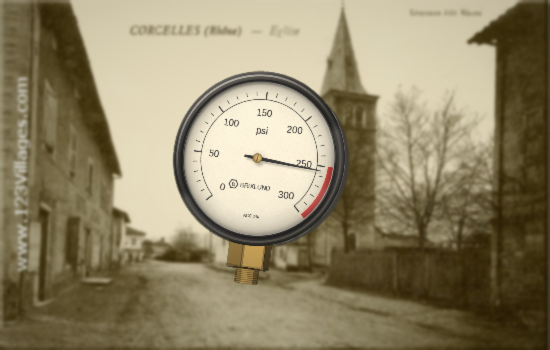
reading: **255** psi
